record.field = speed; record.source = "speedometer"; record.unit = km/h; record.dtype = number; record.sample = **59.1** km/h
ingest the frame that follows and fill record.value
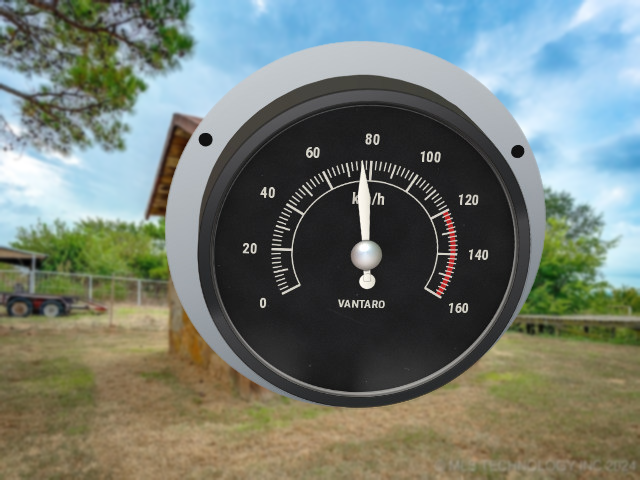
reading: **76** km/h
